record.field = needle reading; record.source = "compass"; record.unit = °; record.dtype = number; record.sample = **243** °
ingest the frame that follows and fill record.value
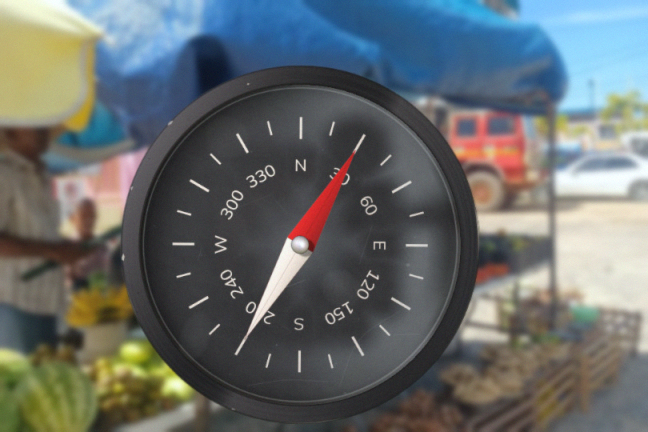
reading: **30** °
